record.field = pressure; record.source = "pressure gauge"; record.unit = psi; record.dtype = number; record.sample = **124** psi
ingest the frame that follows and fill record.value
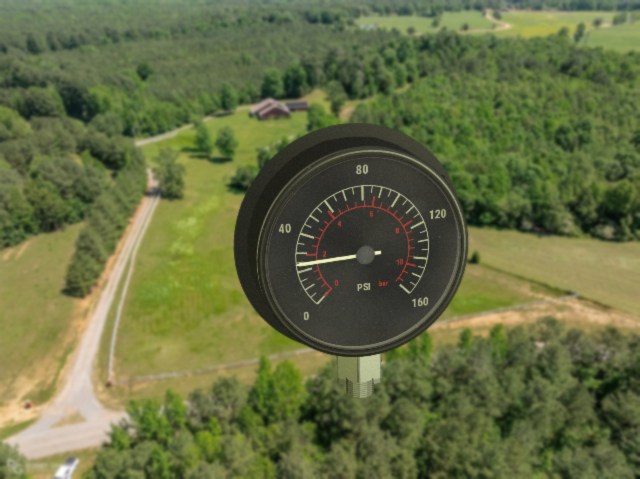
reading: **25** psi
